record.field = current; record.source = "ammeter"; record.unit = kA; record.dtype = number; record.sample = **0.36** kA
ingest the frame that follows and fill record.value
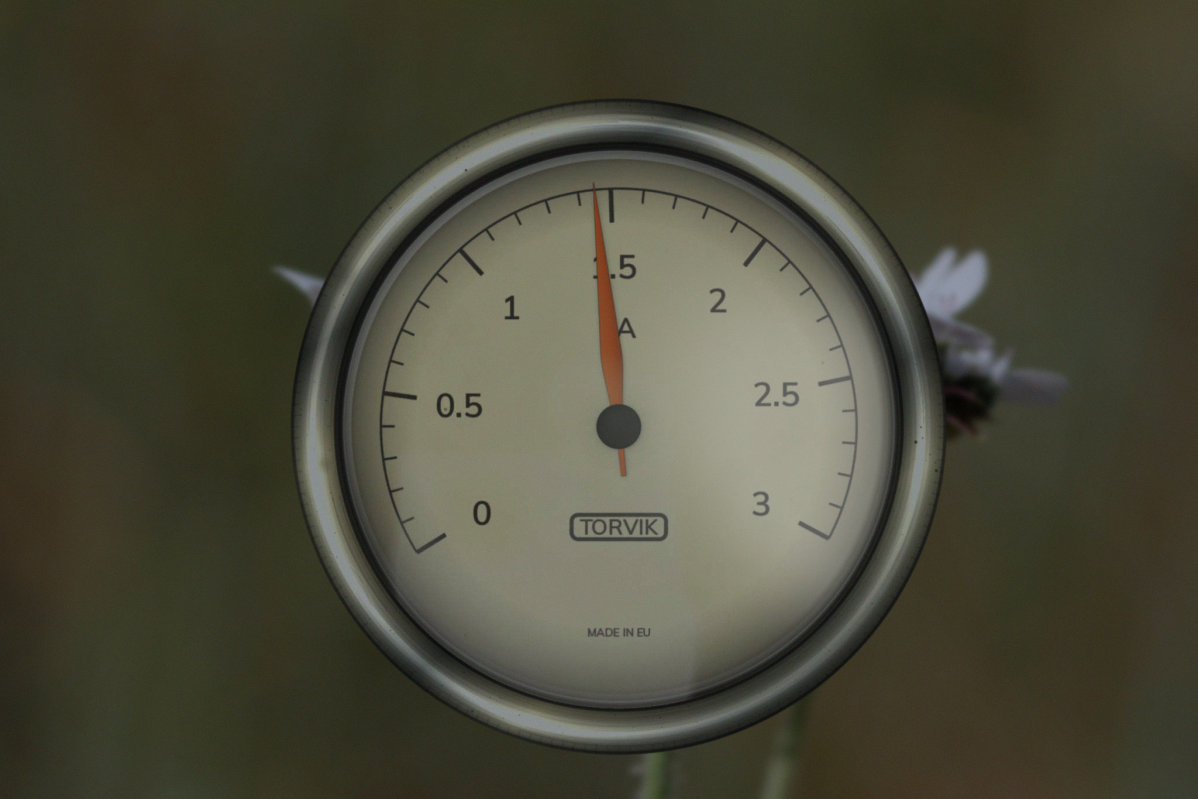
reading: **1.45** kA
